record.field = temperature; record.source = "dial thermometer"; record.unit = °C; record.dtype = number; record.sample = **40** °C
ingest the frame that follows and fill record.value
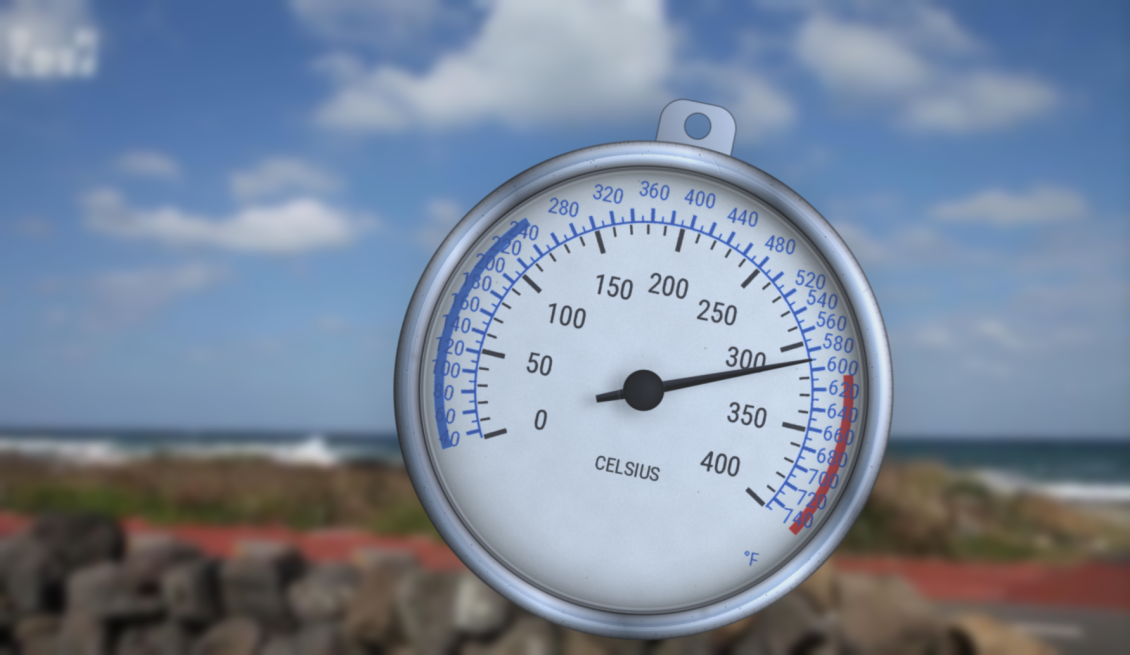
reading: **310** °C
